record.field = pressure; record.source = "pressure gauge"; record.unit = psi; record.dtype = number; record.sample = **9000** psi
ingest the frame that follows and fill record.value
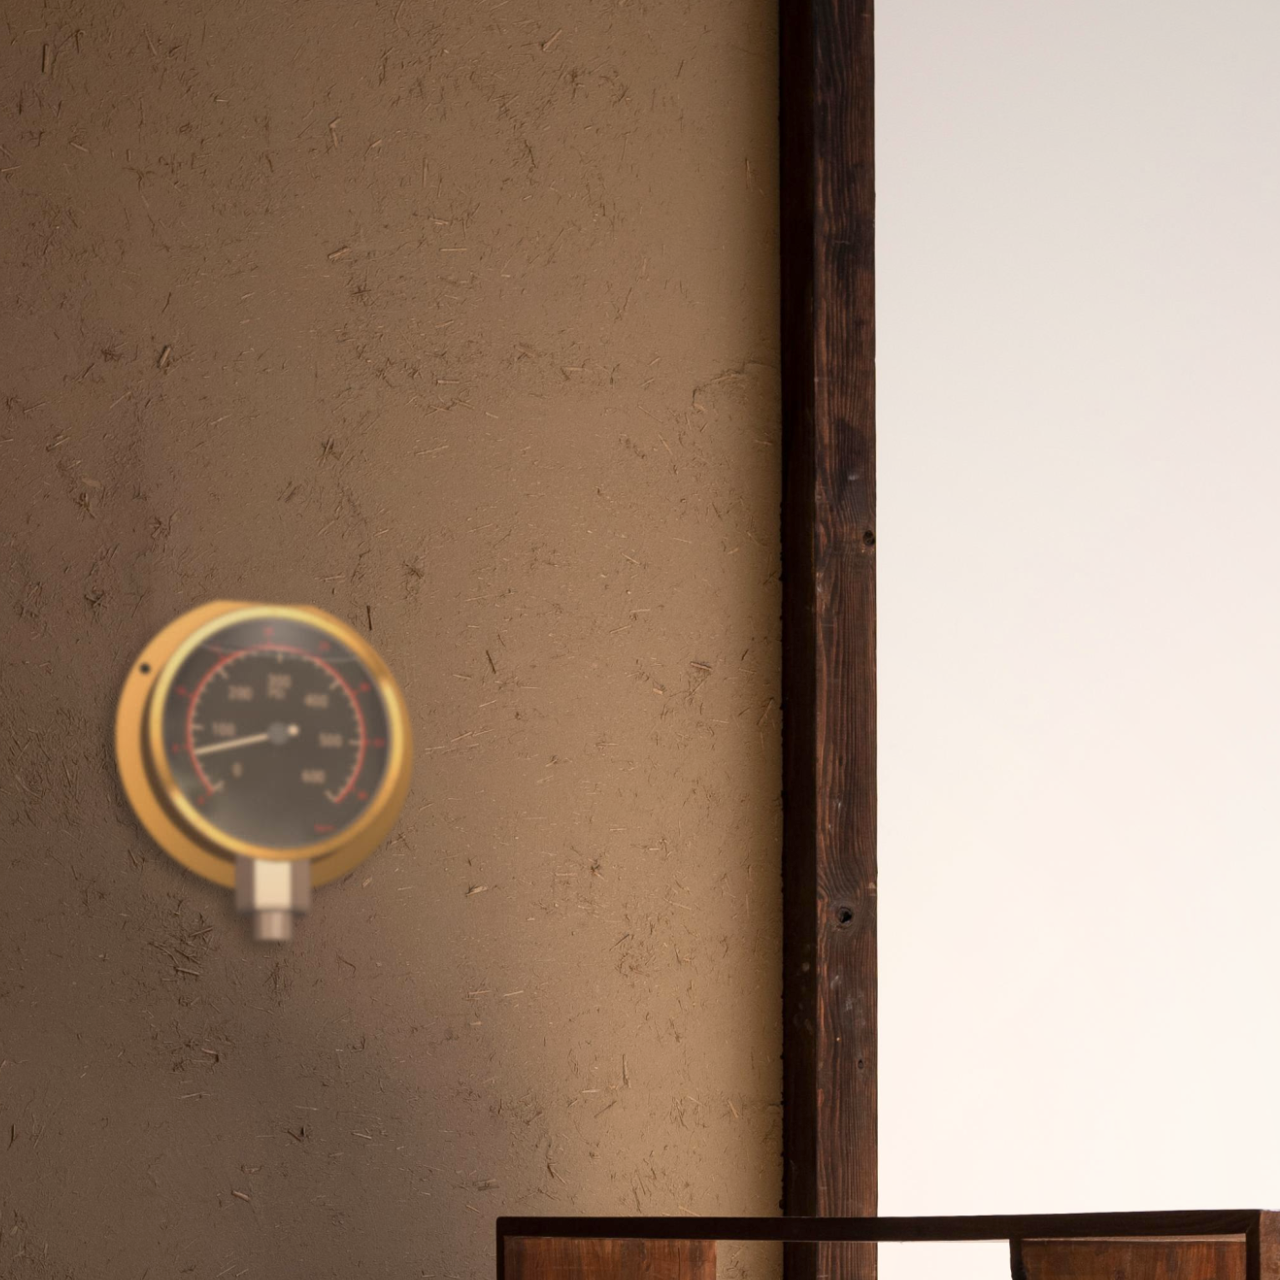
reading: **60** psi
